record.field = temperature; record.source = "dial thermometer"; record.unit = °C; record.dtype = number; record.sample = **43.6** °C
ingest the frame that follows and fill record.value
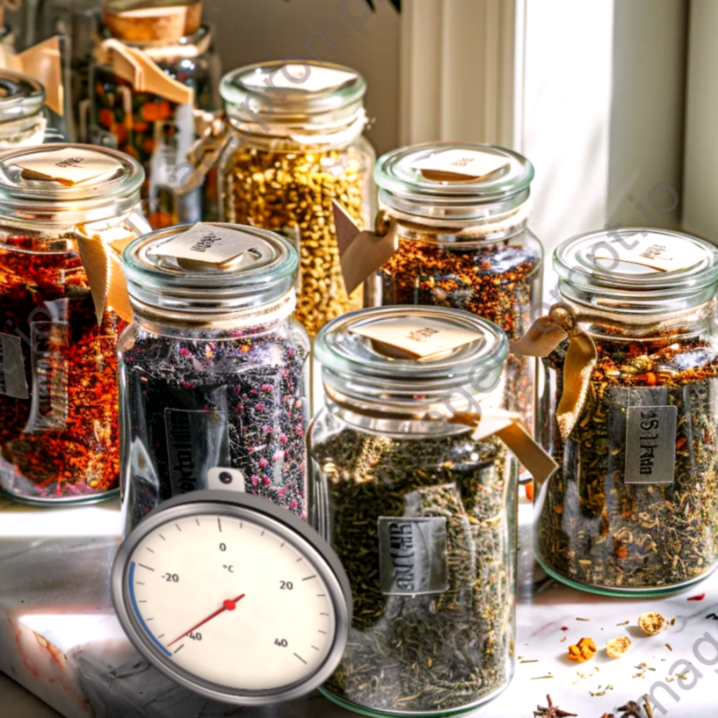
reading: **-38** °C
